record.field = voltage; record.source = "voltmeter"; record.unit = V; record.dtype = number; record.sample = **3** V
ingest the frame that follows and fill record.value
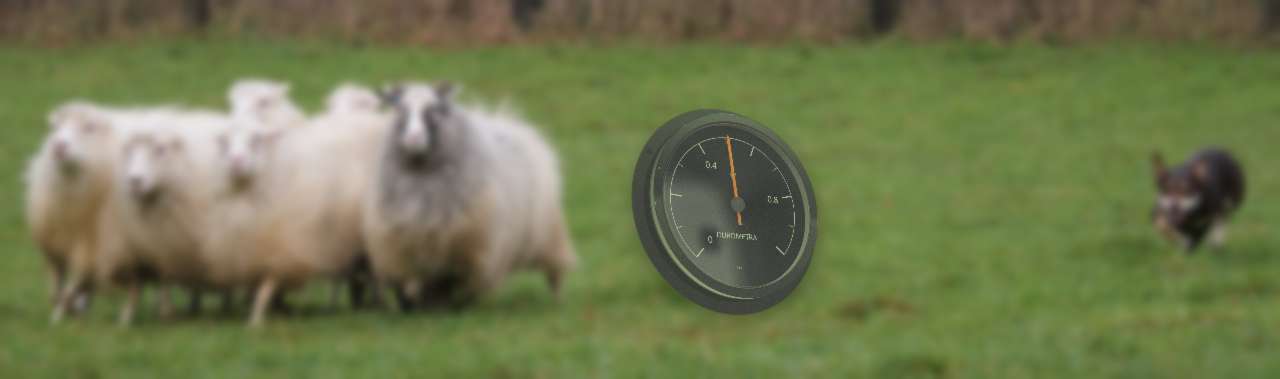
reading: **0.5** V
